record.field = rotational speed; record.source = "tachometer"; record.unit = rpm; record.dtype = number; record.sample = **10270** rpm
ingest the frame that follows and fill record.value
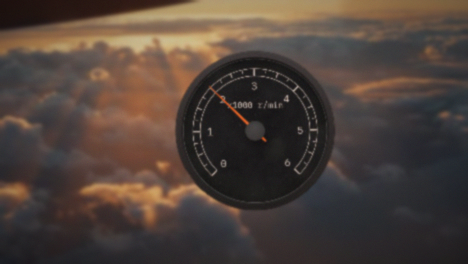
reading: **2000** rpm
